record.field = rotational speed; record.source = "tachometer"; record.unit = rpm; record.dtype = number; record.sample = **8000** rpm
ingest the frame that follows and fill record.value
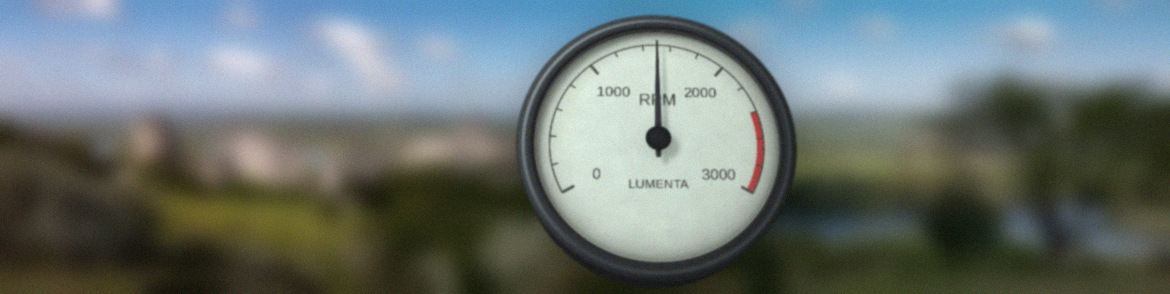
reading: **1500** rpm
